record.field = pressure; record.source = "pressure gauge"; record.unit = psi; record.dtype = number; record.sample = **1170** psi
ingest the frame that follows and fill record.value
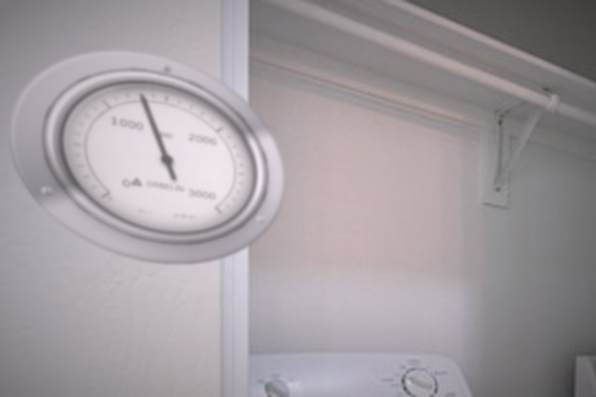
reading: **1300** psi
